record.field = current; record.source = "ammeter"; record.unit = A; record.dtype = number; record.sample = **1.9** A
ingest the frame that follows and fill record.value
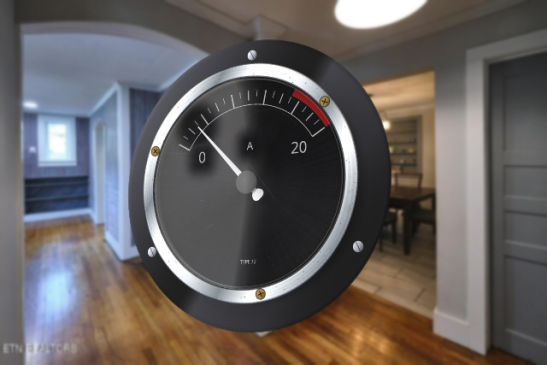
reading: **3** A
